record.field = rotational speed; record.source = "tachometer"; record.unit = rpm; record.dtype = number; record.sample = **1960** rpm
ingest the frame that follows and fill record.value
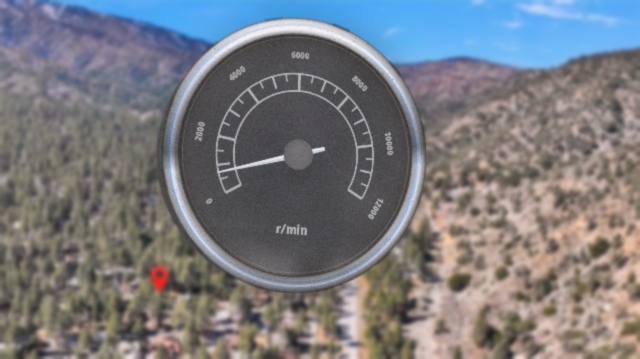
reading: **750** rpm
